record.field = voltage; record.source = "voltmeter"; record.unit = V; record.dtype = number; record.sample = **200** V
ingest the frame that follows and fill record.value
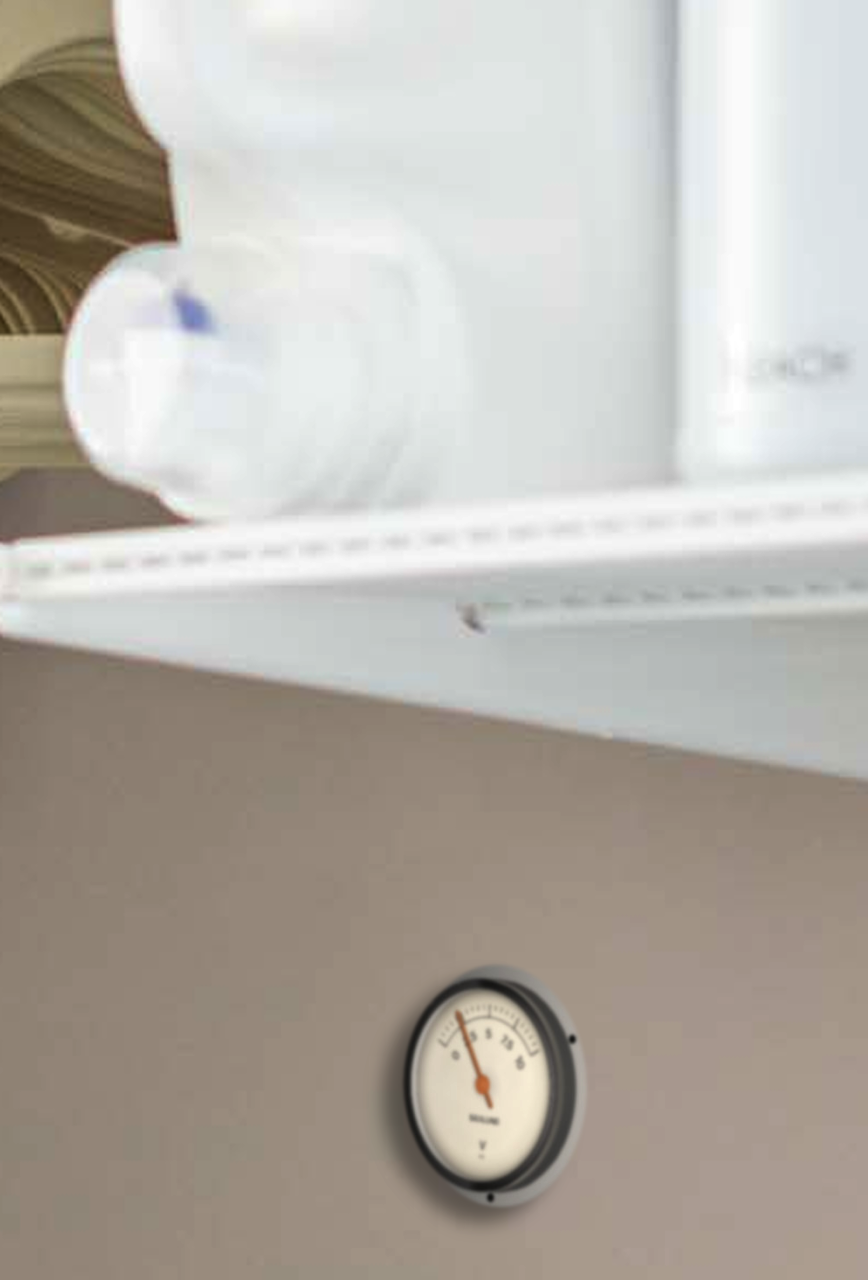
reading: **2.5** V
